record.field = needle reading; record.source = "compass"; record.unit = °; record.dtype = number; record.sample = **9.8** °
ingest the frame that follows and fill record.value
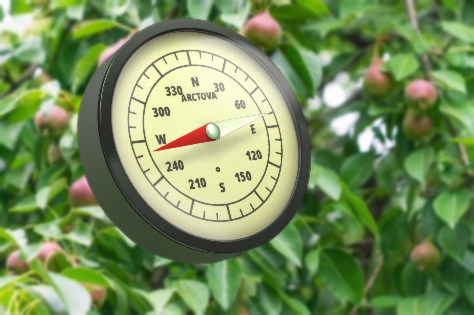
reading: **260** °
